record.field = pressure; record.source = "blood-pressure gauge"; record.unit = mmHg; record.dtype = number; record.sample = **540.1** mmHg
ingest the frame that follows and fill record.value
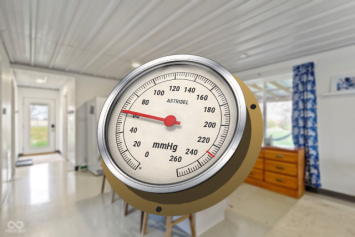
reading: **60** mmHg
